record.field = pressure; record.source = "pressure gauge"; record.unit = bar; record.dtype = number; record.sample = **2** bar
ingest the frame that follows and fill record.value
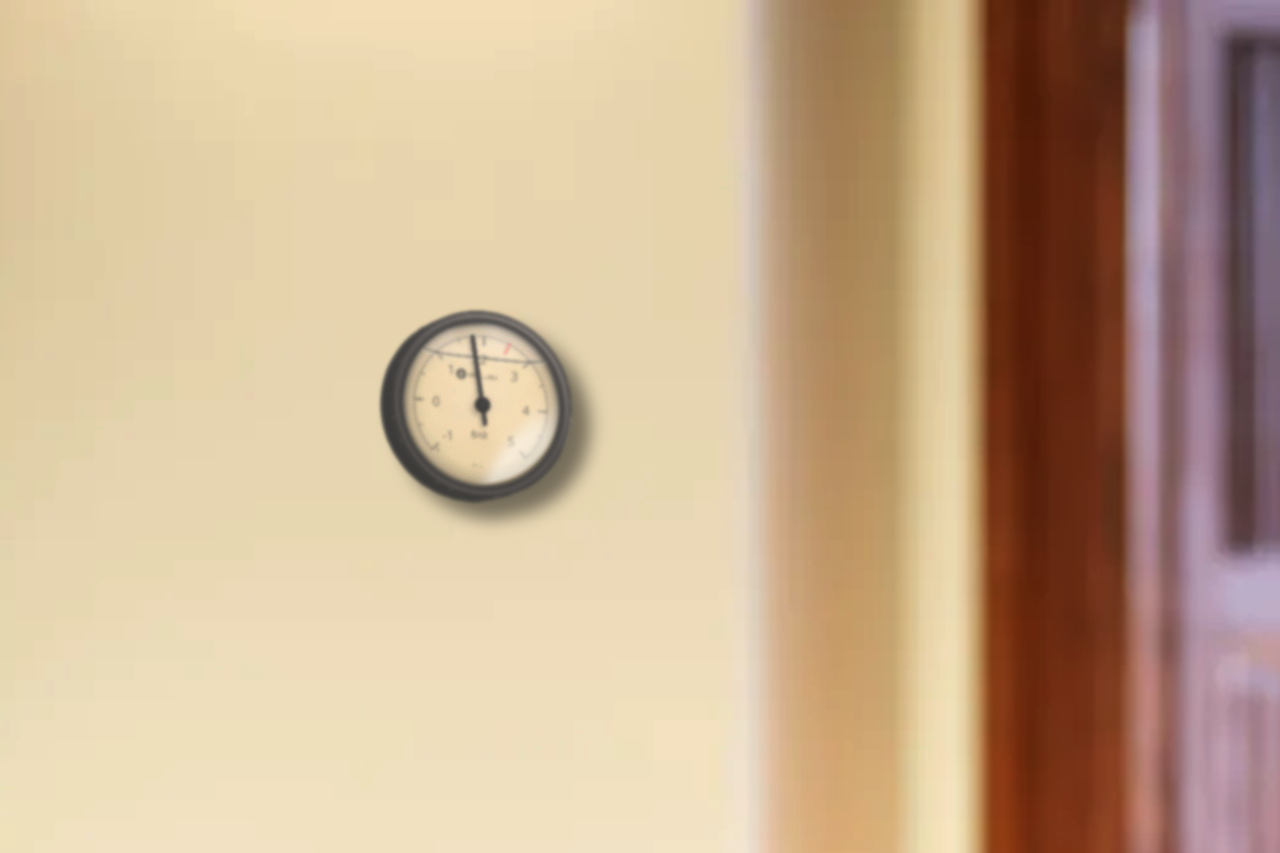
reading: **1.75** bar
